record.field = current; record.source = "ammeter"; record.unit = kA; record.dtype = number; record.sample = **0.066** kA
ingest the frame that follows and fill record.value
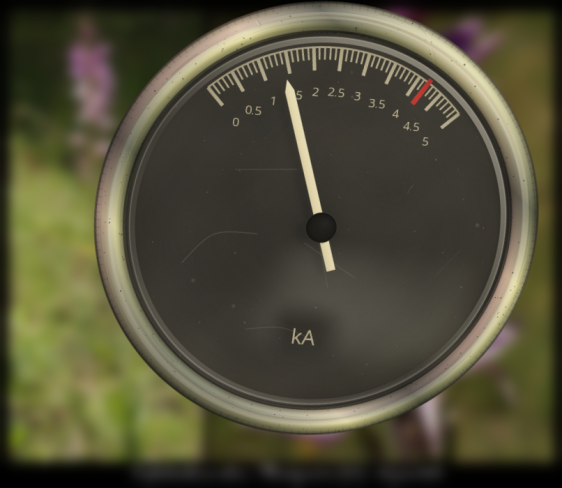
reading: **1.4** kA
